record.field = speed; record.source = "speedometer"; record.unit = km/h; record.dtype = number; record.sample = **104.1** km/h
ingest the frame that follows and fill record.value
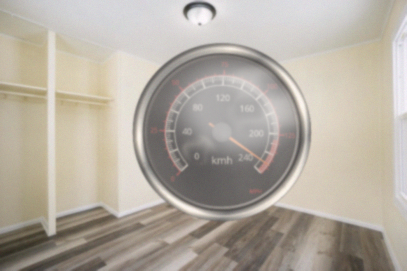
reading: **230** km/h
